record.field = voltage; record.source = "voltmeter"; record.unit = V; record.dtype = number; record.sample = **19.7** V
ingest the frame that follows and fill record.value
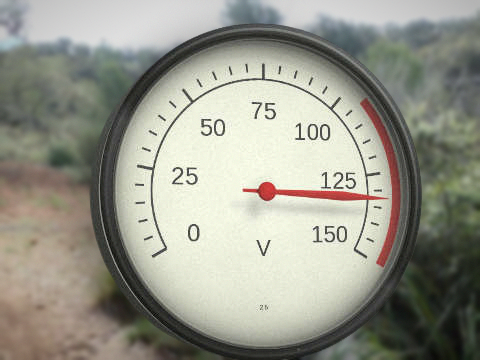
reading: **132.5** V
